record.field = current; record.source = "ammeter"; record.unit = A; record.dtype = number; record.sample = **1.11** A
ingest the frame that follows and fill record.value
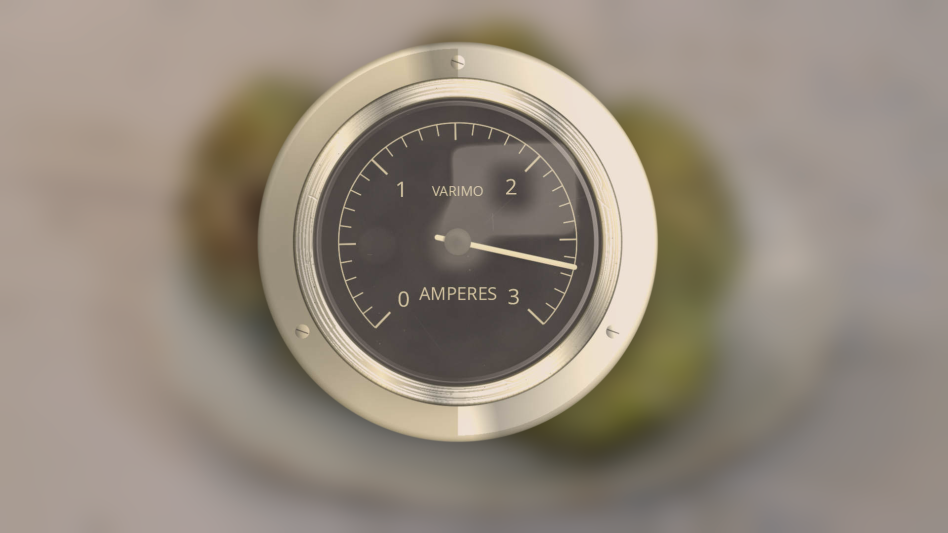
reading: **2.65** A
